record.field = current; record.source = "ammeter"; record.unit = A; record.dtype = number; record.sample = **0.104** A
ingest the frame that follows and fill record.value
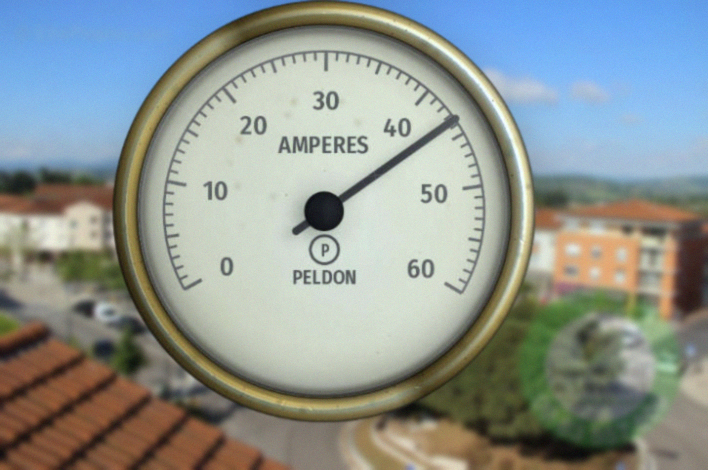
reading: **43.5** A
